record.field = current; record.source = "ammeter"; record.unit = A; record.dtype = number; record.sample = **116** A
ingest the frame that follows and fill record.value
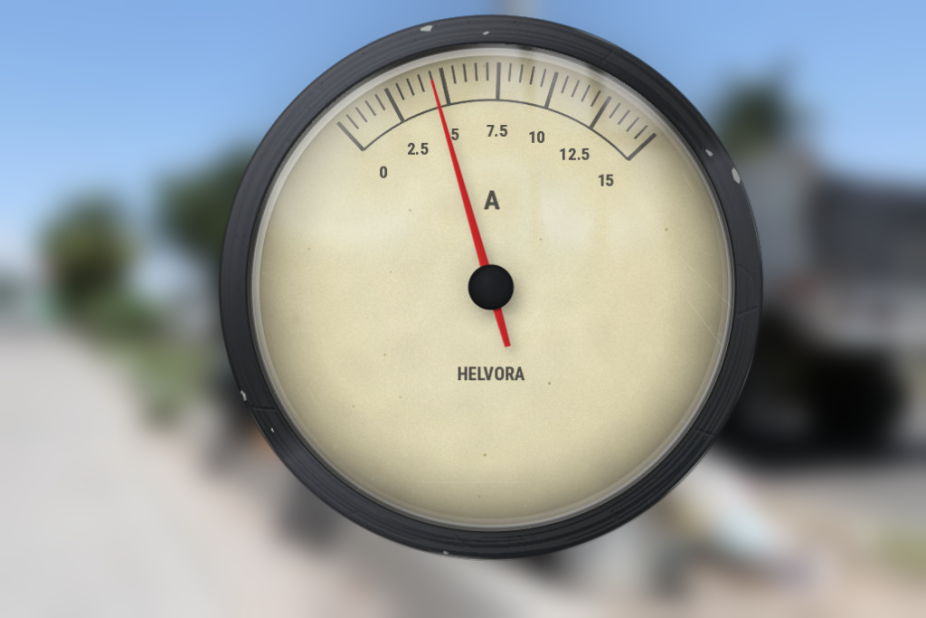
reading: **4.5** A
